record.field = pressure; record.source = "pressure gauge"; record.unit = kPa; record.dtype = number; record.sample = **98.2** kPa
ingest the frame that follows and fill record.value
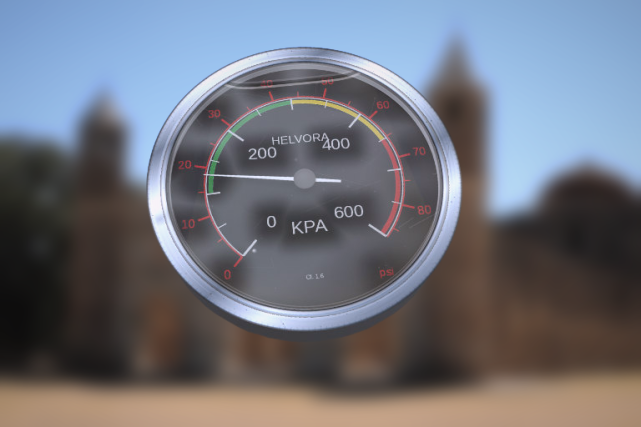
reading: **125** kPa
